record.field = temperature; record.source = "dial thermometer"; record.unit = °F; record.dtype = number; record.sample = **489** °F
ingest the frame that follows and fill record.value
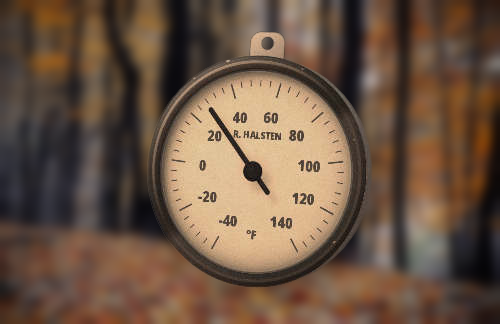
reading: **28** °F
